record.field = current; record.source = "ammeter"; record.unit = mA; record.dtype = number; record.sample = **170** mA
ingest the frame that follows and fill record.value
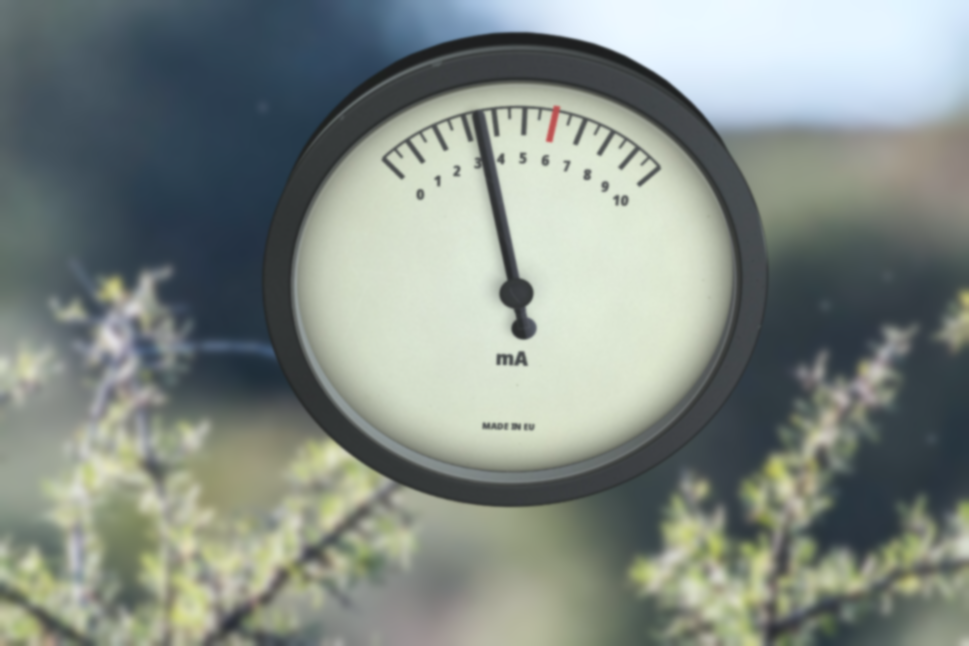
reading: **3.5** mA
